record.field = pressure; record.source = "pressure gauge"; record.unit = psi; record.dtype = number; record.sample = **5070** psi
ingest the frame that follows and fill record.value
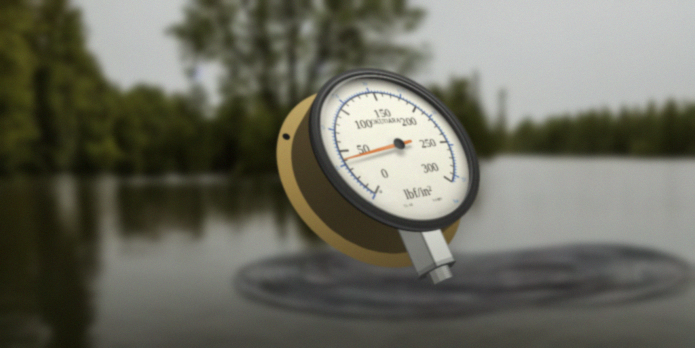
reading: **40** psi
